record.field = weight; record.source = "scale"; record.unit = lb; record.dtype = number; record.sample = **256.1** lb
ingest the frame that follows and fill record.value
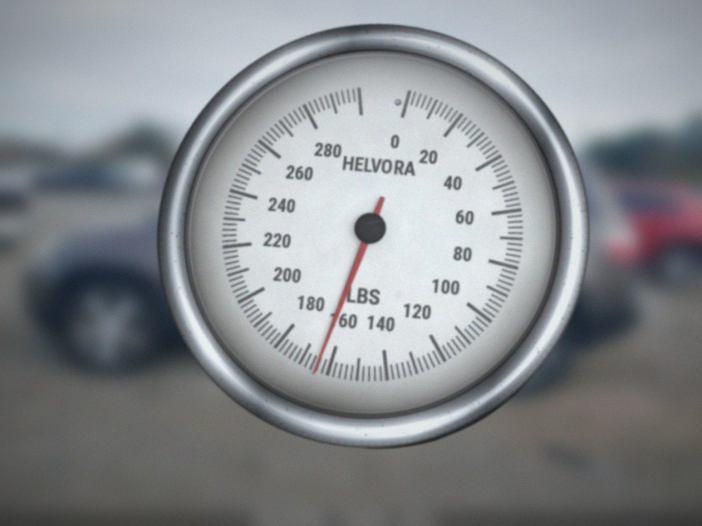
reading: **164** lb
